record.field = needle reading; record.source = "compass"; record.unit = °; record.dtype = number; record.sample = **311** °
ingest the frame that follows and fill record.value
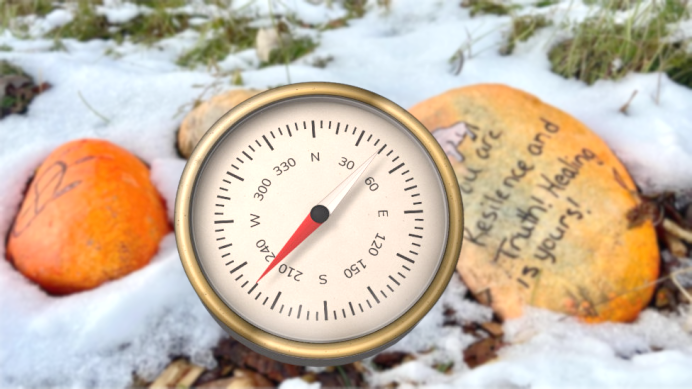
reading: **225** °
